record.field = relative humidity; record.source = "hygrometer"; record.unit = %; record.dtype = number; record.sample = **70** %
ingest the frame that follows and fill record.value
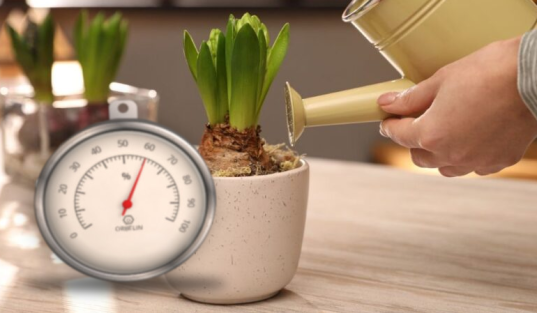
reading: **60** %
